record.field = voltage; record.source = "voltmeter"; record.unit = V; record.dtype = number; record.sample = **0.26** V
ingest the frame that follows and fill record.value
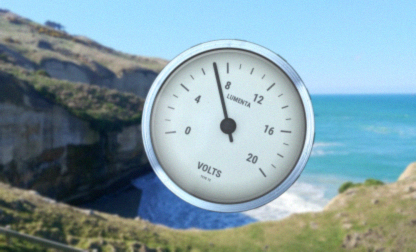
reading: **7** V
